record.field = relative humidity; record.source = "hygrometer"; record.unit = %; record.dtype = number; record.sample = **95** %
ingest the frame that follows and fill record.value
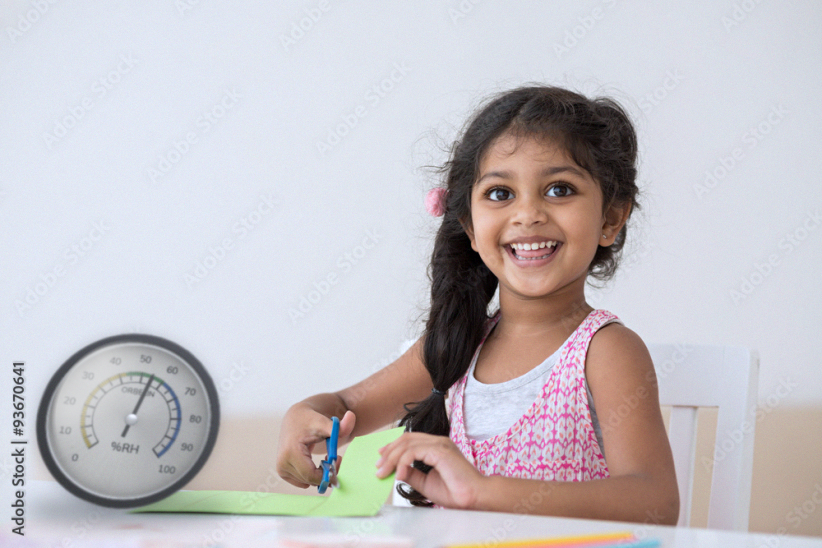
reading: **55** %
